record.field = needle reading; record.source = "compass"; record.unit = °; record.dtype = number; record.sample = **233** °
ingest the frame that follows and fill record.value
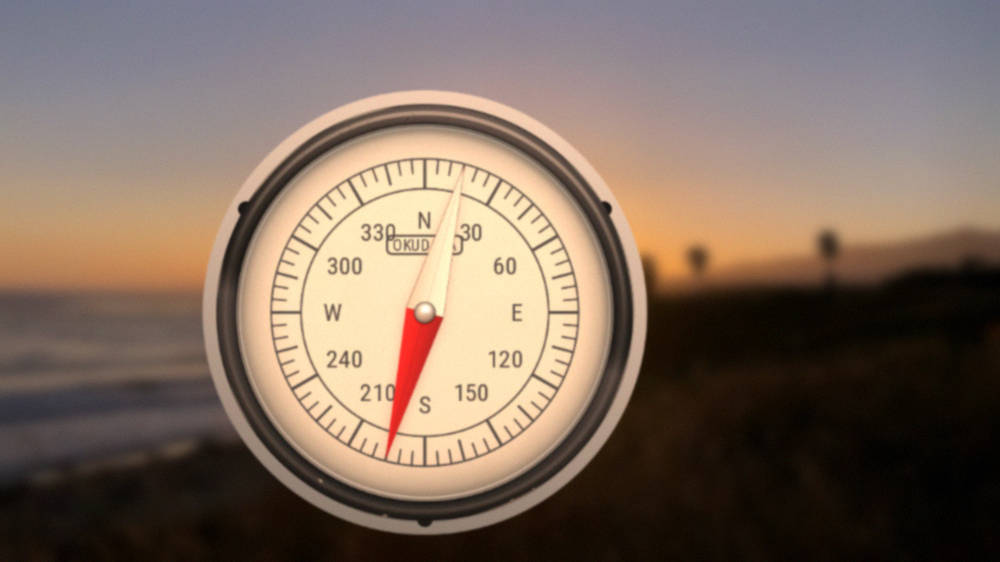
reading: **195** °
